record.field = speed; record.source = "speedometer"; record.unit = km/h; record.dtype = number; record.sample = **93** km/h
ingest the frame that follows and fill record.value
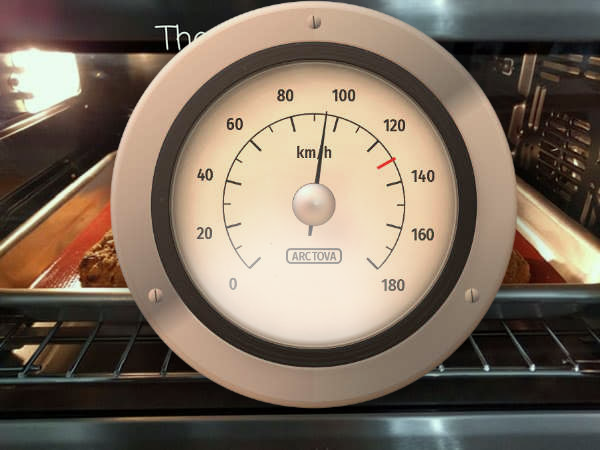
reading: **95** km/h
